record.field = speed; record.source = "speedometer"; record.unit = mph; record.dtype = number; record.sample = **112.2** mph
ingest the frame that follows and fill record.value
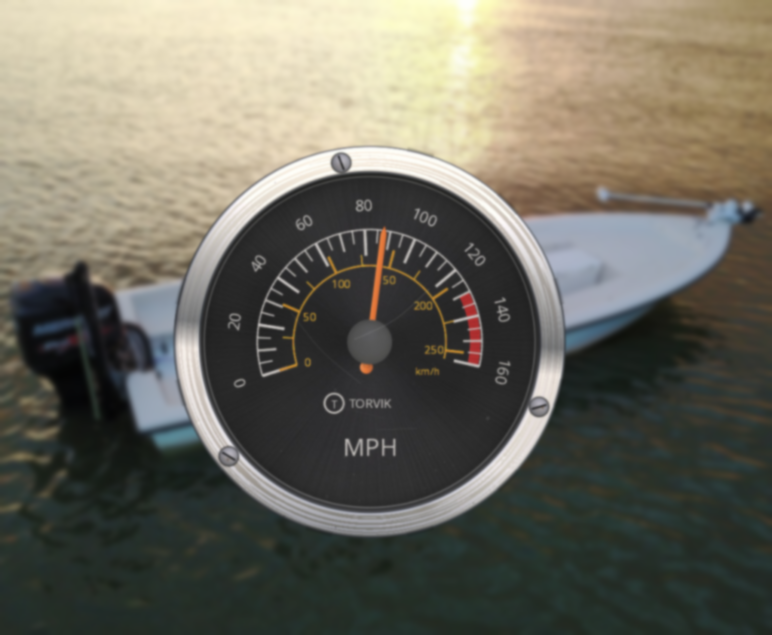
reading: **87.5** mph
